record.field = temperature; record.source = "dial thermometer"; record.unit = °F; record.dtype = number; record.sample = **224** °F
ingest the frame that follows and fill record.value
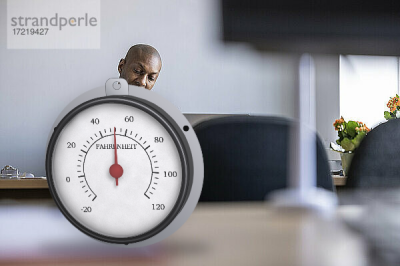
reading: **52** °F
